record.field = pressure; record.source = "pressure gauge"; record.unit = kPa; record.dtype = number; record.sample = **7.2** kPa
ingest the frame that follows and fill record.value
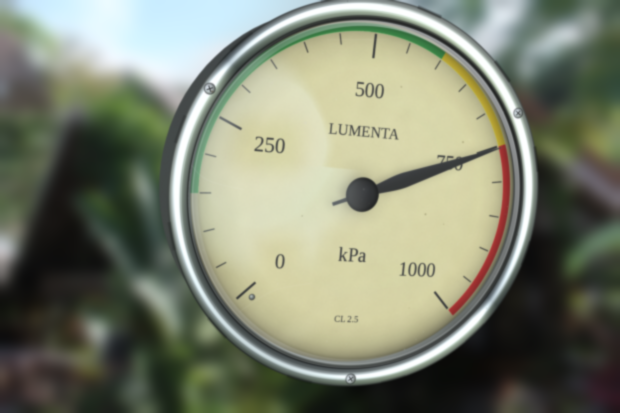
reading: **750** kPa
